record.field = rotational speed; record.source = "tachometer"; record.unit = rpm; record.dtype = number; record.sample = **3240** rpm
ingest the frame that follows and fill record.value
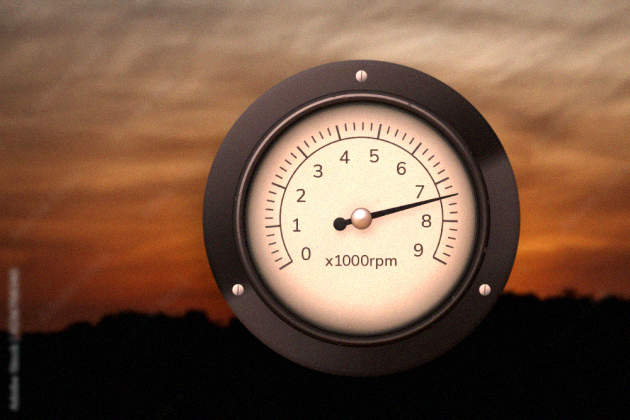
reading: **7400** rpm
